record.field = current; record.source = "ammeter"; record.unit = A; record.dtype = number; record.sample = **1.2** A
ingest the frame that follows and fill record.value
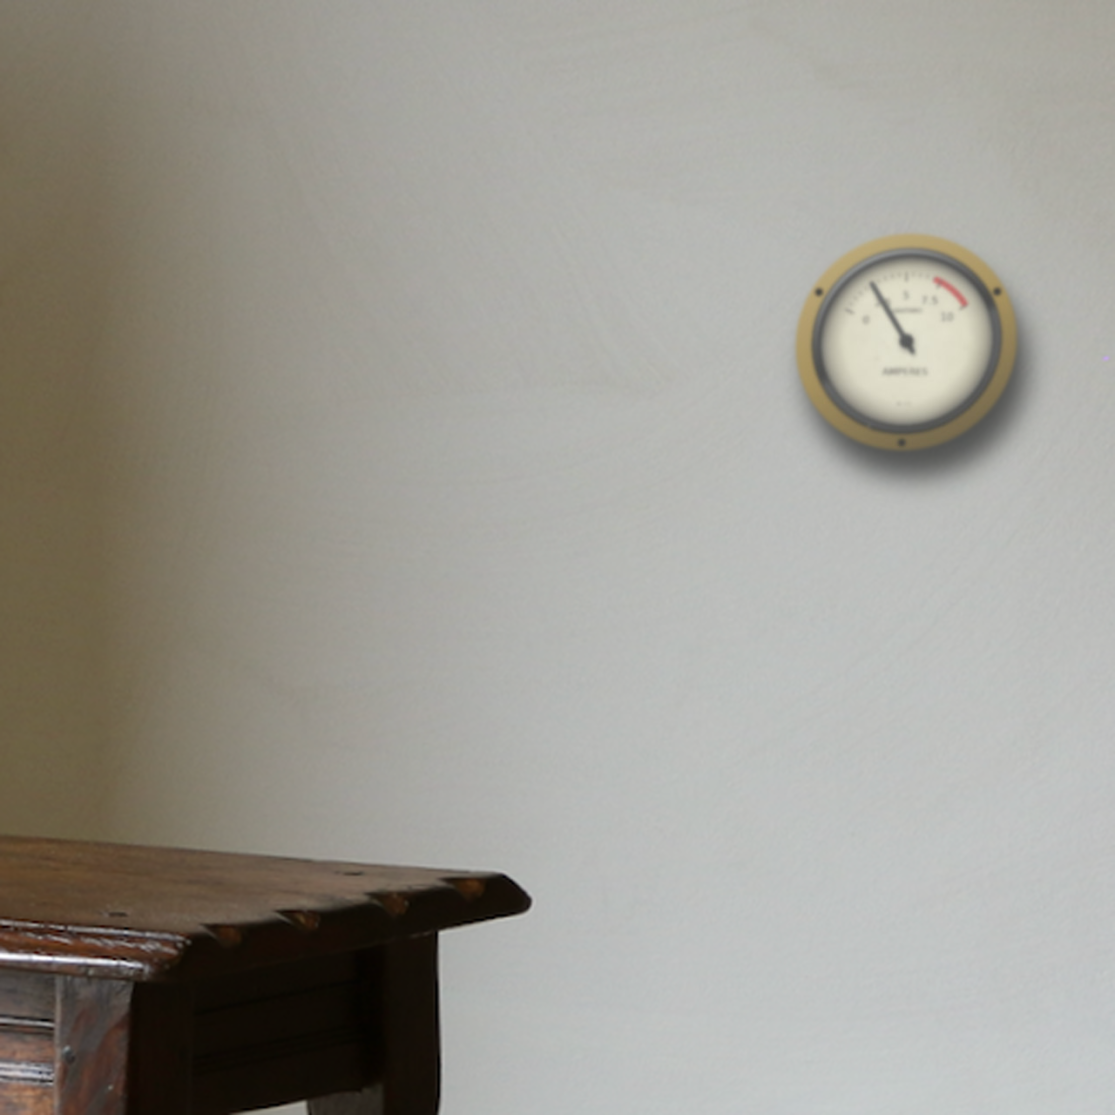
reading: **2.5** A
